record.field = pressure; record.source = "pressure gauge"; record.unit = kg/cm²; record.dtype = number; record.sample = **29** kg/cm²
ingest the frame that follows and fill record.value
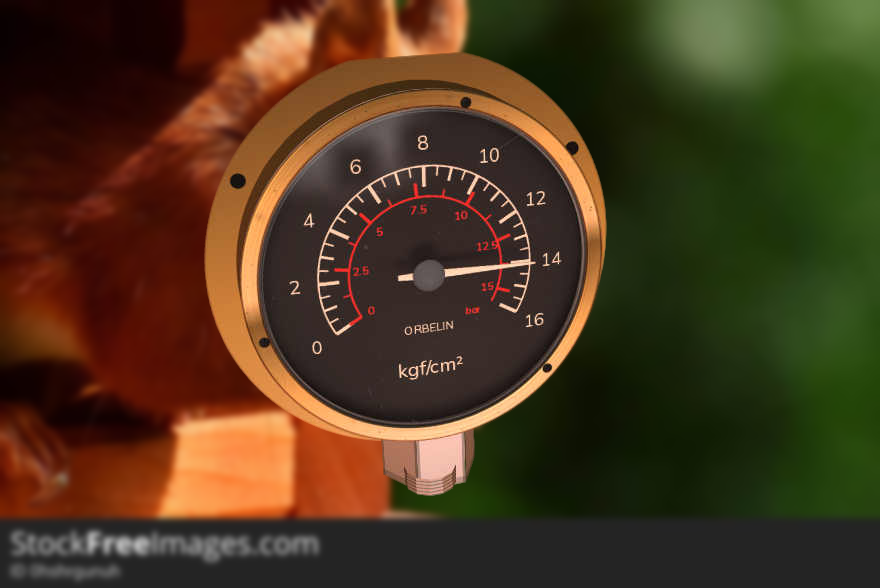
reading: **14** kg/cm²
